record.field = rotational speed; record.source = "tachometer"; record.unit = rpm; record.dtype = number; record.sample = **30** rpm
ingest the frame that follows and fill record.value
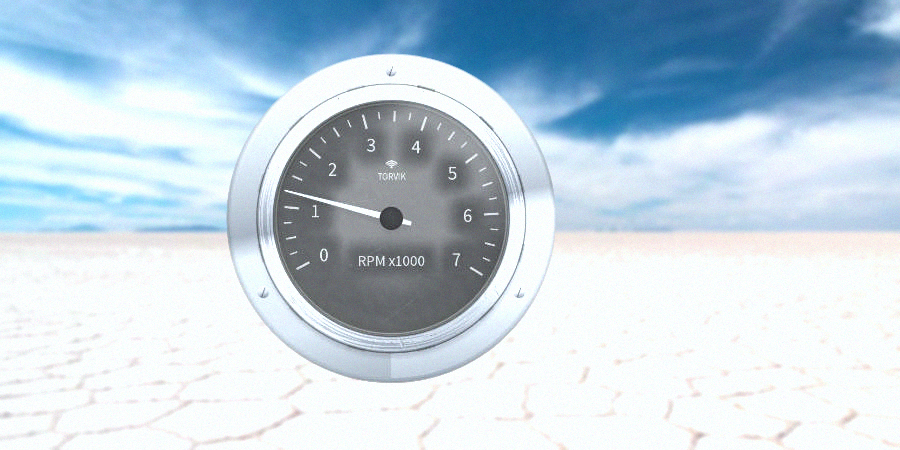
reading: **1250** rpm
